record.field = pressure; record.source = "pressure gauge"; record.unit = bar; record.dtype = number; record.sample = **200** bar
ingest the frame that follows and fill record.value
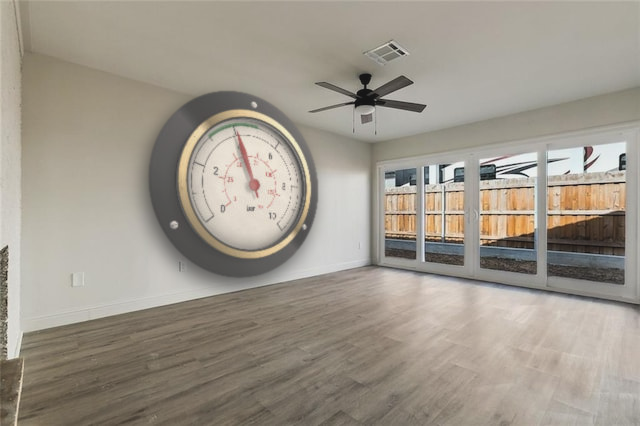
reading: **4** bar
